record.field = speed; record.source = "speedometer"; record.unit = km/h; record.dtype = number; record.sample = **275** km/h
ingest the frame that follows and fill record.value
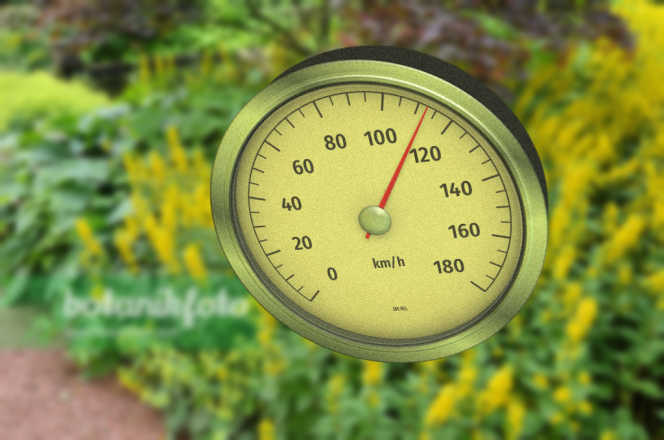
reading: **112.5** km/h
